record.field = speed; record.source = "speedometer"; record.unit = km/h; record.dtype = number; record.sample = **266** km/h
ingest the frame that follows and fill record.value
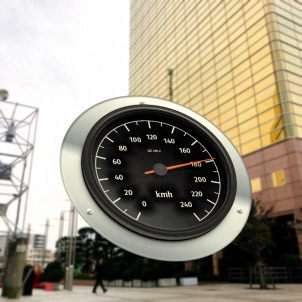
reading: **180** km/h
